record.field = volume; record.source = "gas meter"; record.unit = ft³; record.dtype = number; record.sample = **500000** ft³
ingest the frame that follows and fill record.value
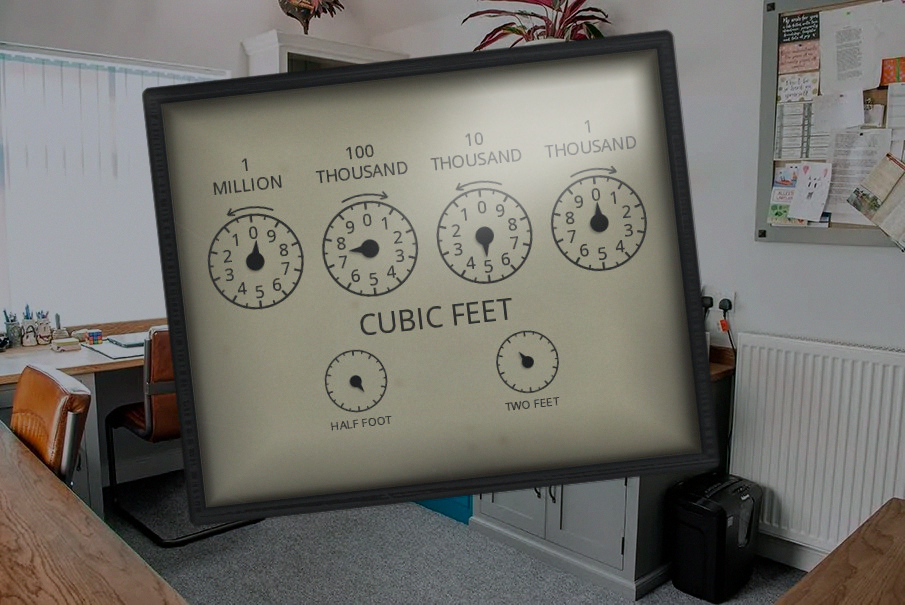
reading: **975000** ft³
